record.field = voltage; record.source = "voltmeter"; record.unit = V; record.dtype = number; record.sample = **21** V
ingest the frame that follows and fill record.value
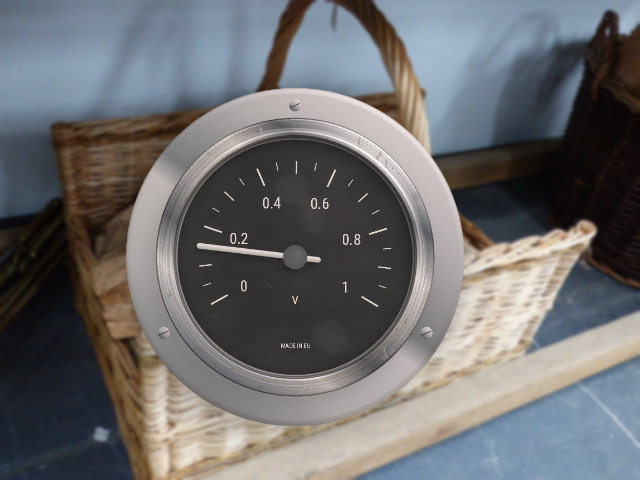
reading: **0.15** V
